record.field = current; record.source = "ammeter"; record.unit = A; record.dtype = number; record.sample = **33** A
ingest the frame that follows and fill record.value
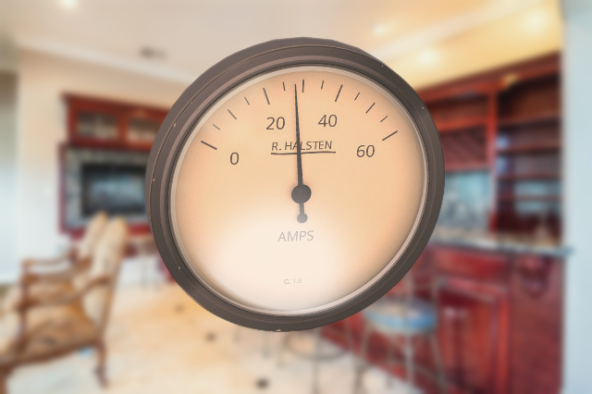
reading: **27.5** A
